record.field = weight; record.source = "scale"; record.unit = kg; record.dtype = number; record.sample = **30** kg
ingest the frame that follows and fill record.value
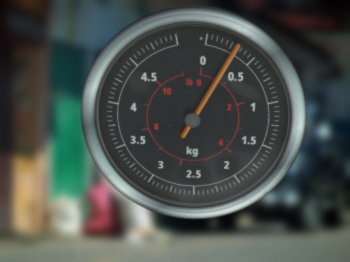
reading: **0.3** kg
